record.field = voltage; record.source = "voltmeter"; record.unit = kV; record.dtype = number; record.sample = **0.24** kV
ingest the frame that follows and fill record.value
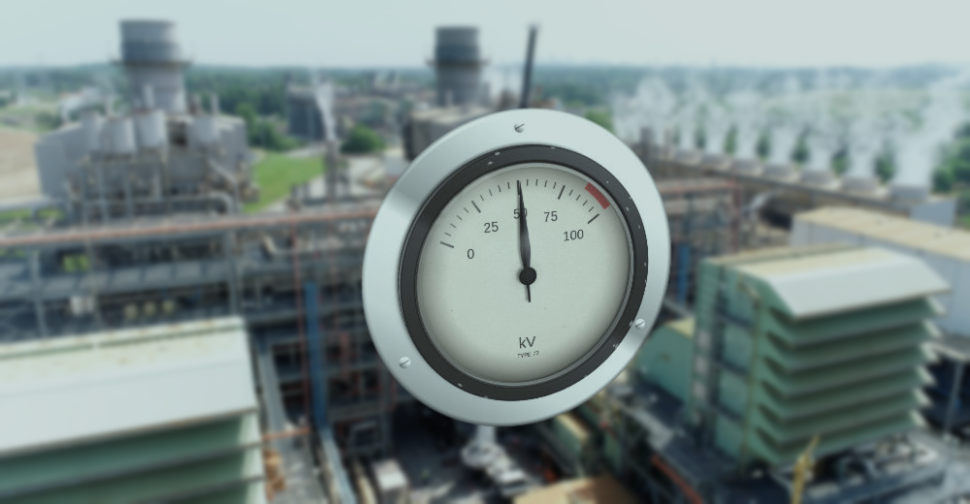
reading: **50** kV
